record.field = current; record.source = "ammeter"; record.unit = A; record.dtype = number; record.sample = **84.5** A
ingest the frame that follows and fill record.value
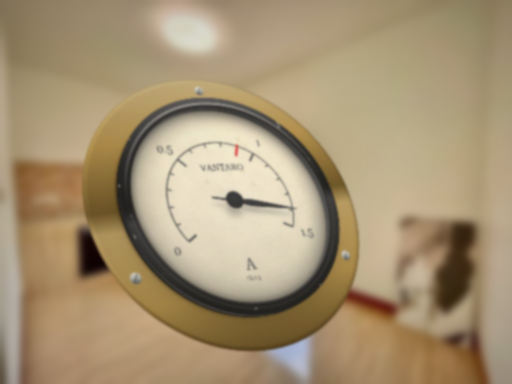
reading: **1.4** A
